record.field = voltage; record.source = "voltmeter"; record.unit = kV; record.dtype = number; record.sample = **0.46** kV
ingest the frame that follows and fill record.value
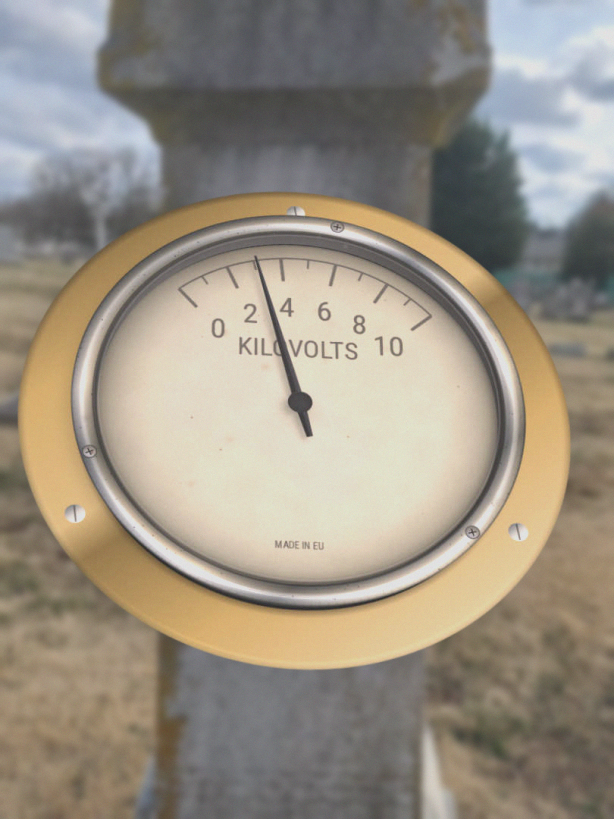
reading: **3** kV
